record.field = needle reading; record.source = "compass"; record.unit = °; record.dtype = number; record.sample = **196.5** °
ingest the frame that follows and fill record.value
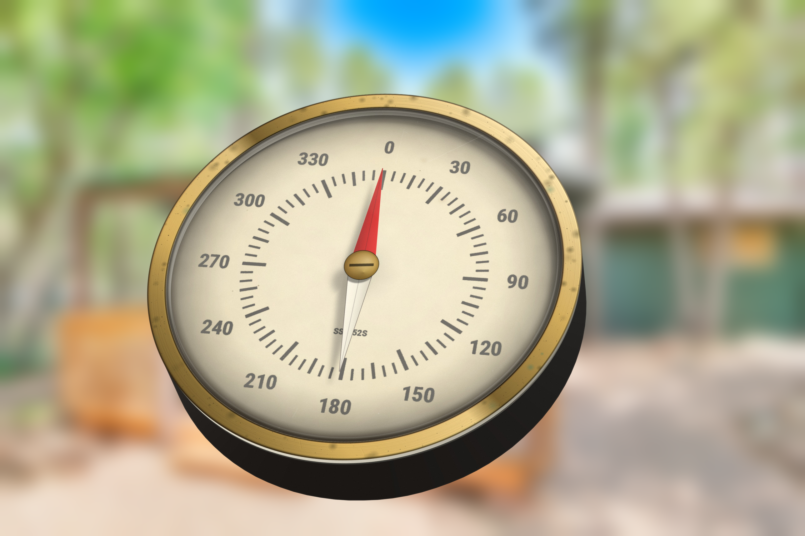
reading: **0** °
